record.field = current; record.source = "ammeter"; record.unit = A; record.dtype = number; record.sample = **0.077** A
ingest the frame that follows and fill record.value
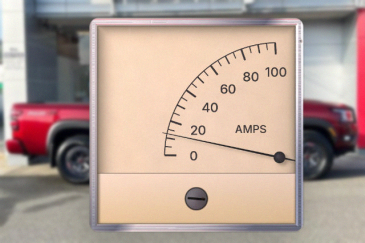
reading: **12.5** A
